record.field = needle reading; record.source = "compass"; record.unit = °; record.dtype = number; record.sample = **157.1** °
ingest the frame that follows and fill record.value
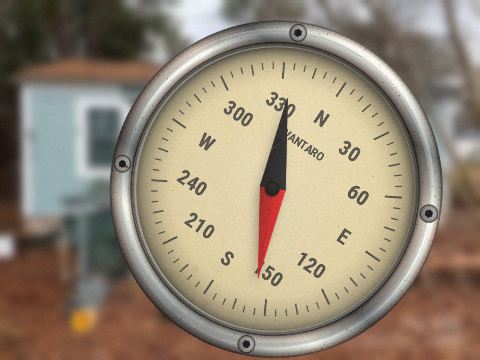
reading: **155** °
